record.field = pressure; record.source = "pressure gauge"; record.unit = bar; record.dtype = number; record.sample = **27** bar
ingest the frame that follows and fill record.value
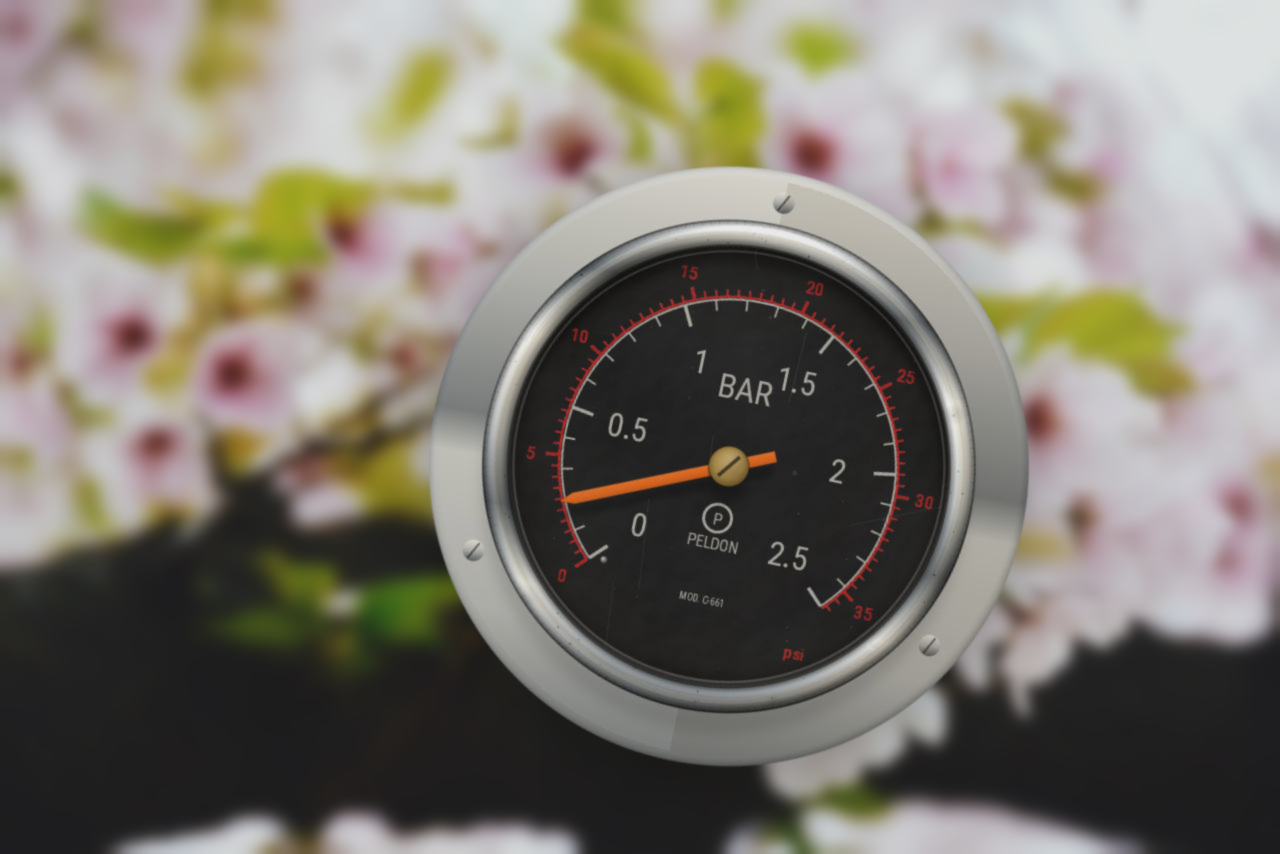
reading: **0.2** bar
